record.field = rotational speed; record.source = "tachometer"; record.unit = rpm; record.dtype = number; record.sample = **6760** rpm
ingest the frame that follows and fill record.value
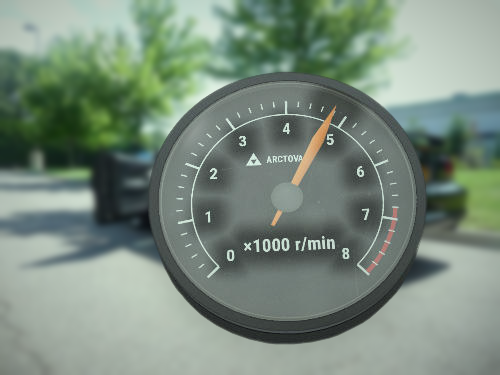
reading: **4800** rpm
